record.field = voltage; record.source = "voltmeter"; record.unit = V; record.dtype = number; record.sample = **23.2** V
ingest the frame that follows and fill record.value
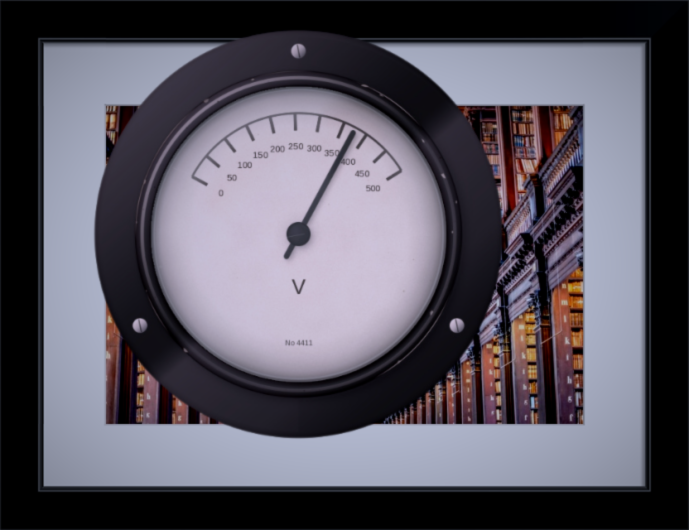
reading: **375** V
